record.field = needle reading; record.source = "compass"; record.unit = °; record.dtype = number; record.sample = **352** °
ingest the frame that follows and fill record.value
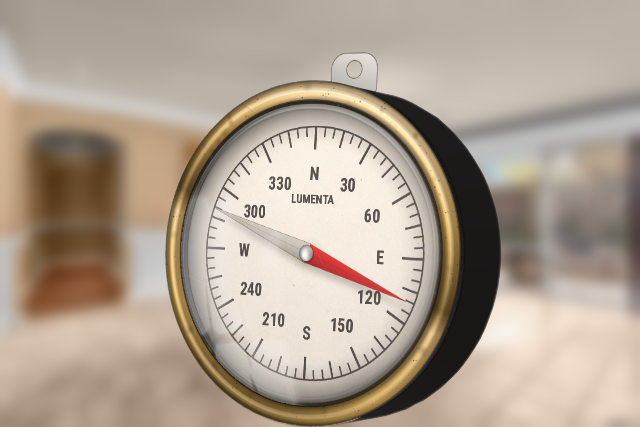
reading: **110** °
